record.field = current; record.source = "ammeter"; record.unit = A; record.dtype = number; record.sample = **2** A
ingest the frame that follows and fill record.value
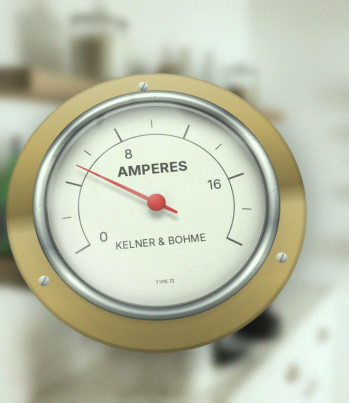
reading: **5** A
